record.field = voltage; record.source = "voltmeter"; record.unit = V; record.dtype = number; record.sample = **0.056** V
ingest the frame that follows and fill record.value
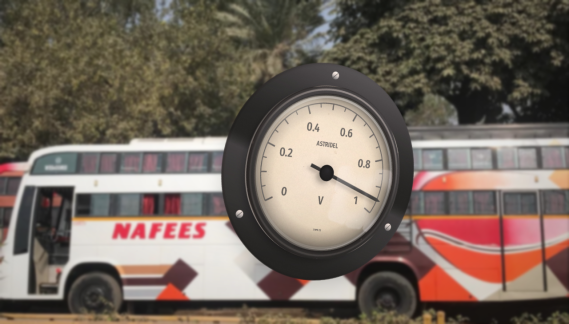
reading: **0.95** V
